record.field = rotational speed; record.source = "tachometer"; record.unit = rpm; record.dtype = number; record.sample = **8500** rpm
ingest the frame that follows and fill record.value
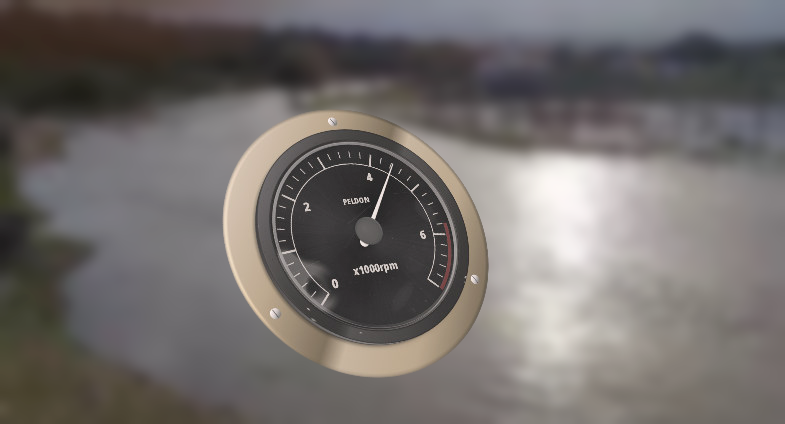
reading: **4400** rpm
